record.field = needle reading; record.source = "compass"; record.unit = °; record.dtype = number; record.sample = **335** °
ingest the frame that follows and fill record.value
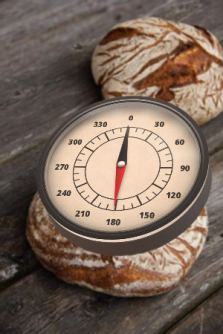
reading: **180** °
